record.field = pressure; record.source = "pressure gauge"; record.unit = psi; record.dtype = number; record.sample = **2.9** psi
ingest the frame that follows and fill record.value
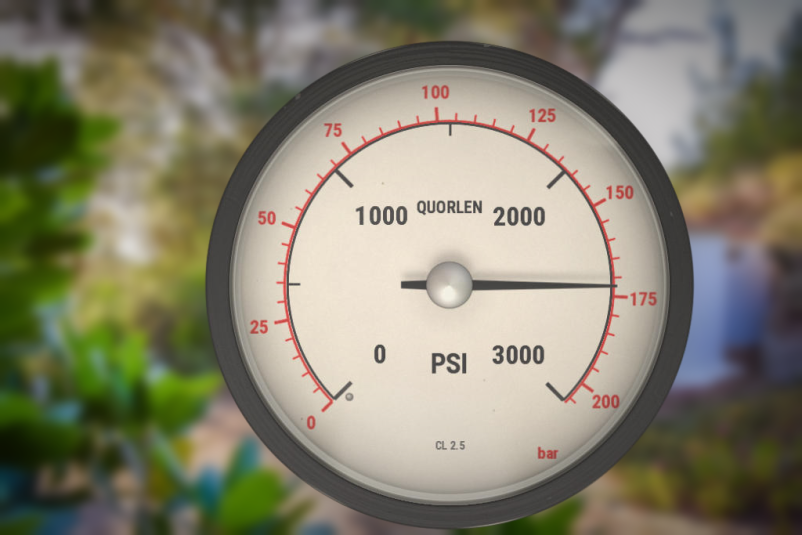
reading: **2500** psi
